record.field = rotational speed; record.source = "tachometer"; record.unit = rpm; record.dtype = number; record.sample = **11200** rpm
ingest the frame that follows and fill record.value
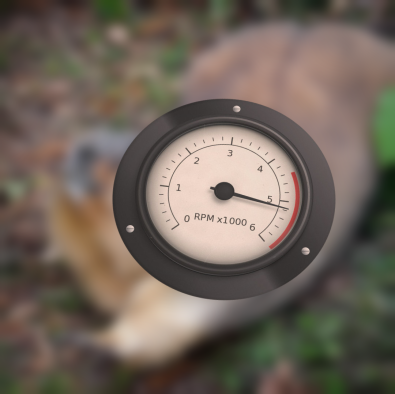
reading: **5200** rpm
